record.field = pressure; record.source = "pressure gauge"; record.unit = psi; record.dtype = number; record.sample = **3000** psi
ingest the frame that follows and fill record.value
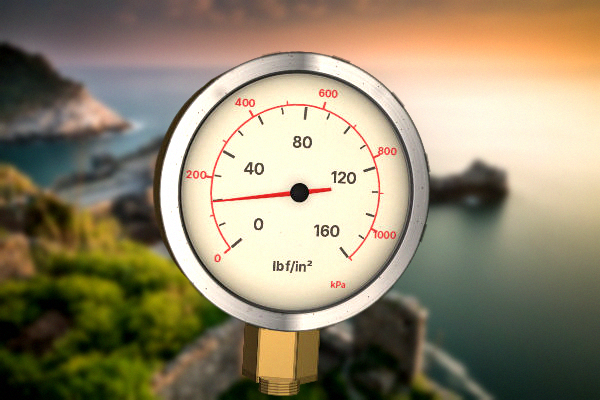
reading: **20** psi
